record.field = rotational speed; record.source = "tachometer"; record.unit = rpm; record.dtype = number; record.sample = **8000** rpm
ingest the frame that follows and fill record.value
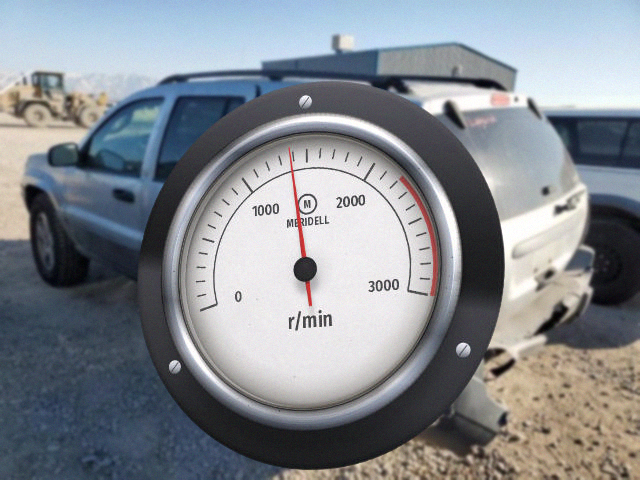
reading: **1400** rpm
